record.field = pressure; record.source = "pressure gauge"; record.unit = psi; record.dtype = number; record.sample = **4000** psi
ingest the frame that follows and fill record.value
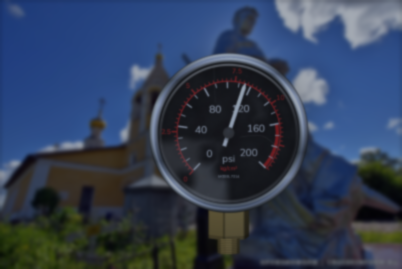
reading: **115** psi
